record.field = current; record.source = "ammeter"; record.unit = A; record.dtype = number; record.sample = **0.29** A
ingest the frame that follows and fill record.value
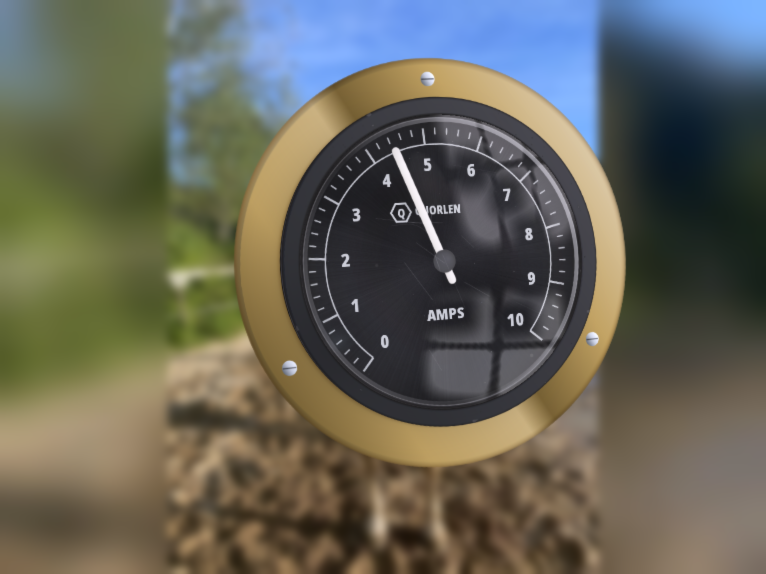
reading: **4.4** A
